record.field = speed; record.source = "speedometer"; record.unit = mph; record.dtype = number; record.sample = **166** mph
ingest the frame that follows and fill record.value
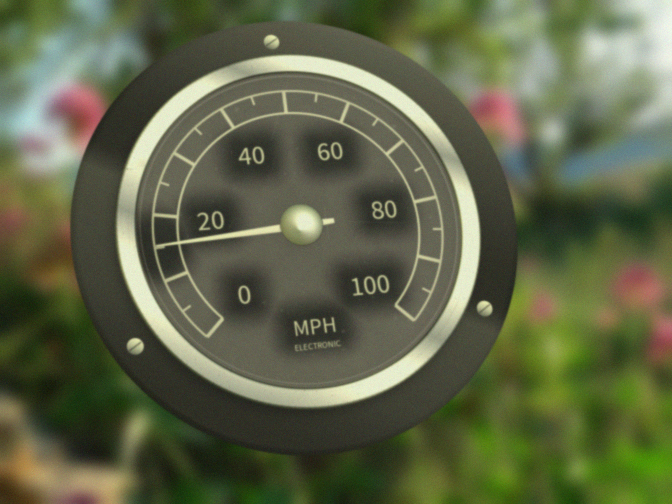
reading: **15** mph
